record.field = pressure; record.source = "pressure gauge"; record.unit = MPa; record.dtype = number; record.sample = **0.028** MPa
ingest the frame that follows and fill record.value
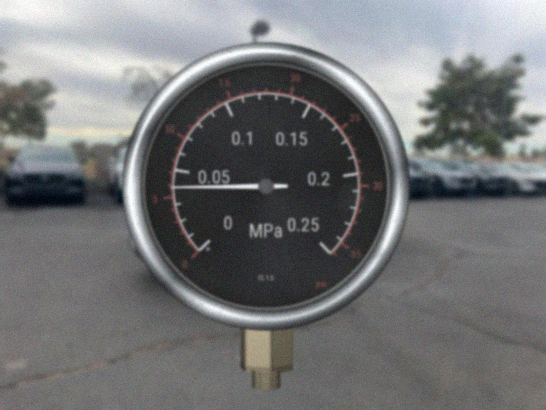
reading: **0.04** MPa
